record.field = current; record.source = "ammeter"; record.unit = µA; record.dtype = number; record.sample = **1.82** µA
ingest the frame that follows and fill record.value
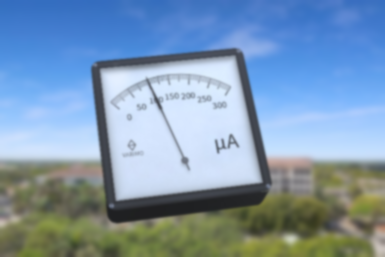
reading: **100** µA
